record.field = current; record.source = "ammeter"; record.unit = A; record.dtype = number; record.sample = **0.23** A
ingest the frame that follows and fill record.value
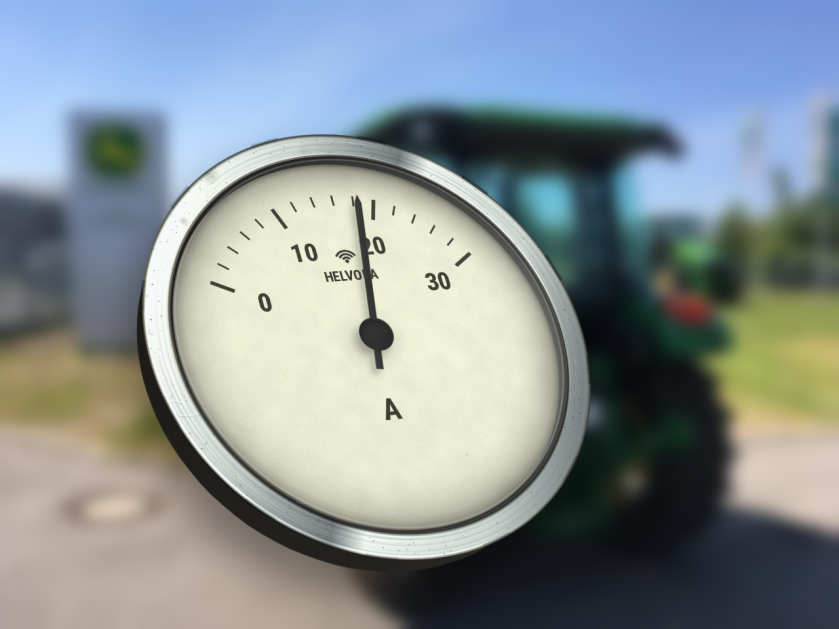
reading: **18** A
